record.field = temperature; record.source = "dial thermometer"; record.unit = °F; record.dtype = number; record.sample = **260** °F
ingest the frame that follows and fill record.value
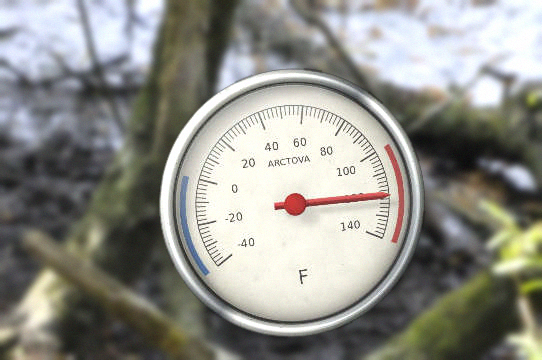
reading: **120** °F
